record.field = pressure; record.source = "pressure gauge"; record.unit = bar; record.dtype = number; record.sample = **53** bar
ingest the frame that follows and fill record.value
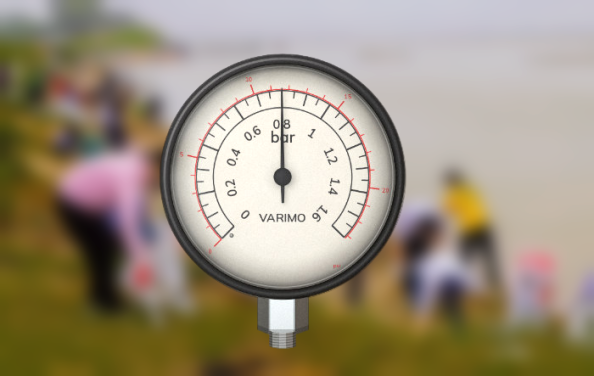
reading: **0.8** bar
